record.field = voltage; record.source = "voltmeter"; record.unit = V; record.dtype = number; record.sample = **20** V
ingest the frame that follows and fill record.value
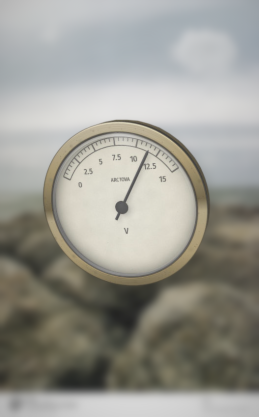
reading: **11.5** V
